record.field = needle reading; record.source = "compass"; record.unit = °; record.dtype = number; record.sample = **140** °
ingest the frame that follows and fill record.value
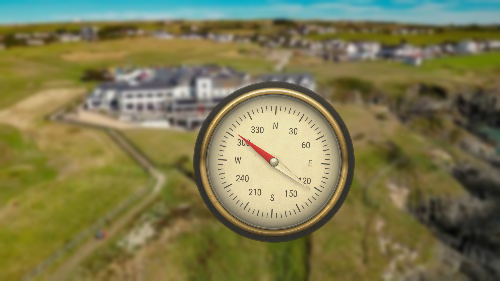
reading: **305** °
